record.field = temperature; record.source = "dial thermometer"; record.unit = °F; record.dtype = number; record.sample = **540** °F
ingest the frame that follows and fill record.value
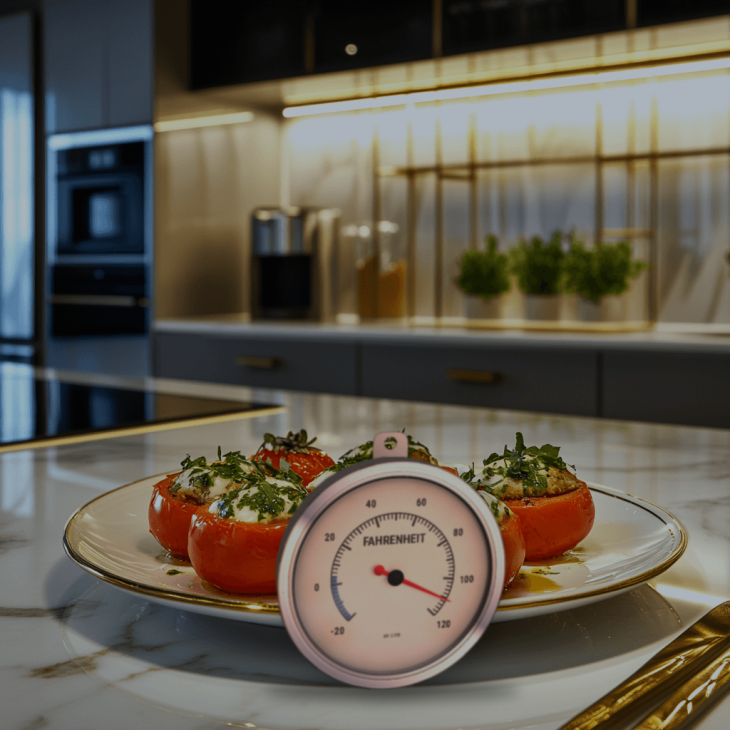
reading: **110** °F
